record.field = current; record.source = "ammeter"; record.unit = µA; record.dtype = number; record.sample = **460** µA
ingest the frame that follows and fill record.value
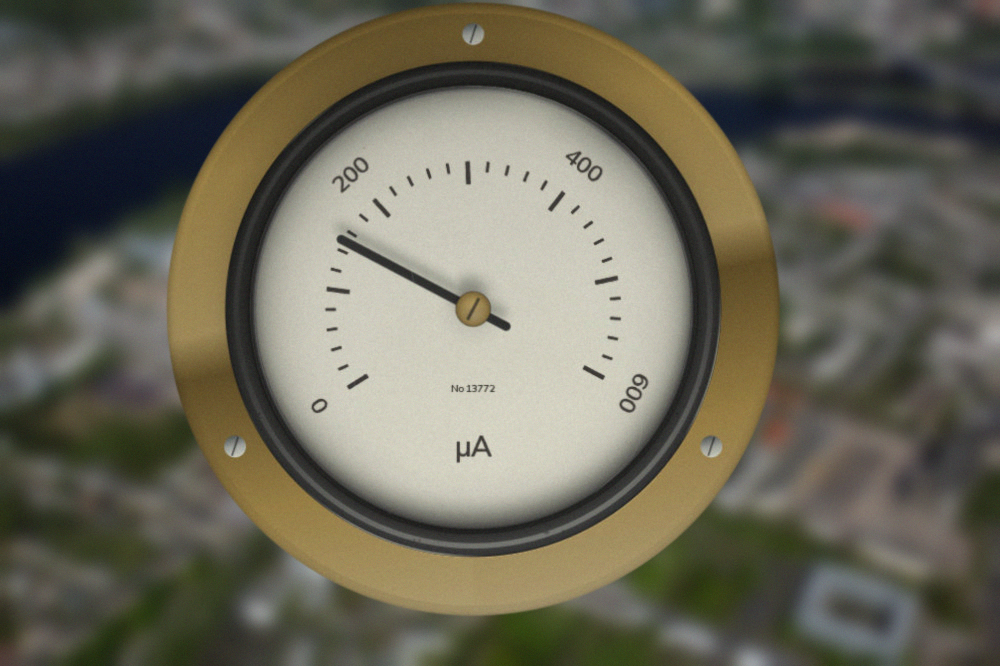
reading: **150** µA
